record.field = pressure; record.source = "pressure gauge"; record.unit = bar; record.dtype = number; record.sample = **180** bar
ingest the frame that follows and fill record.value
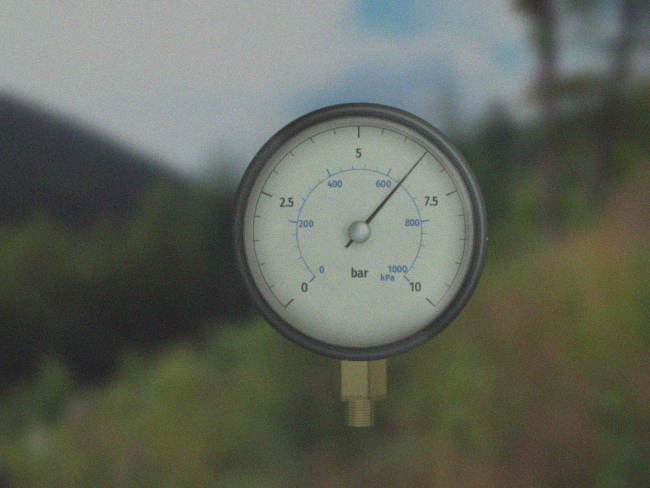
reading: **6.5** bar
